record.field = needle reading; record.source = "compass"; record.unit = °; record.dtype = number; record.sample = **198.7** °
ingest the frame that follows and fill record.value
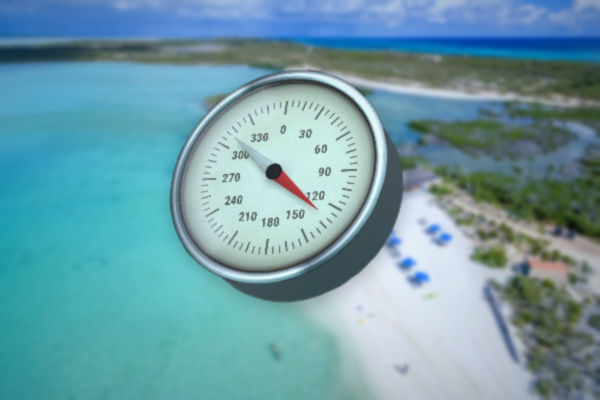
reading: **130** °
